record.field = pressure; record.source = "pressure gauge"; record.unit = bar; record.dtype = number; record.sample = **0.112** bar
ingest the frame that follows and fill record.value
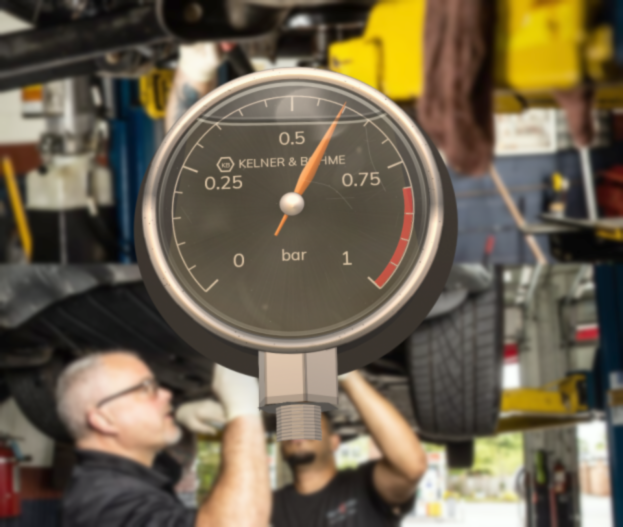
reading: **0.6** bar
